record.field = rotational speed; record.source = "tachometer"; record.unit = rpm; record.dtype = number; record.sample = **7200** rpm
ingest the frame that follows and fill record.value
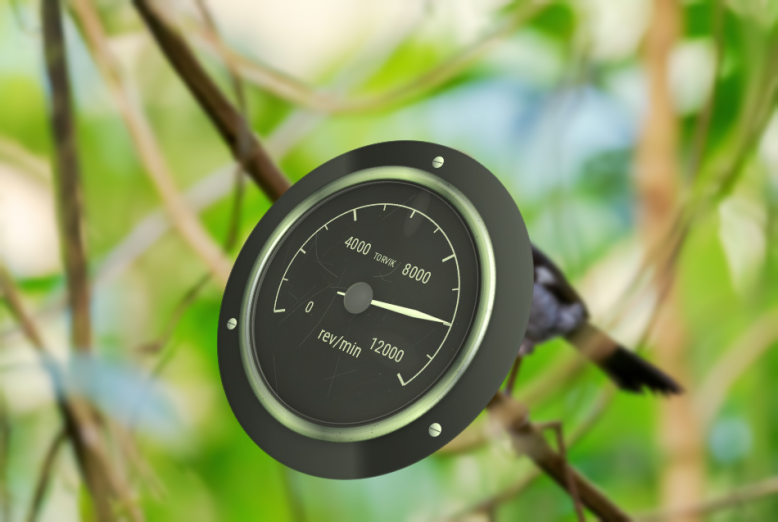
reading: **10000** rpm
